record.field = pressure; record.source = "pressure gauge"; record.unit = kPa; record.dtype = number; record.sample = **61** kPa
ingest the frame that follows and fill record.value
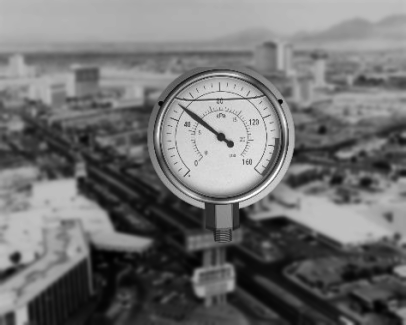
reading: **50** kPa
